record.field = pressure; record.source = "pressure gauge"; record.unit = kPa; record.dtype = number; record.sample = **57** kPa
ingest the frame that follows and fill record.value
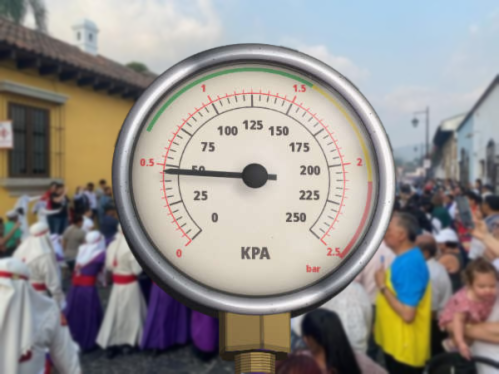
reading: **45** kPa
